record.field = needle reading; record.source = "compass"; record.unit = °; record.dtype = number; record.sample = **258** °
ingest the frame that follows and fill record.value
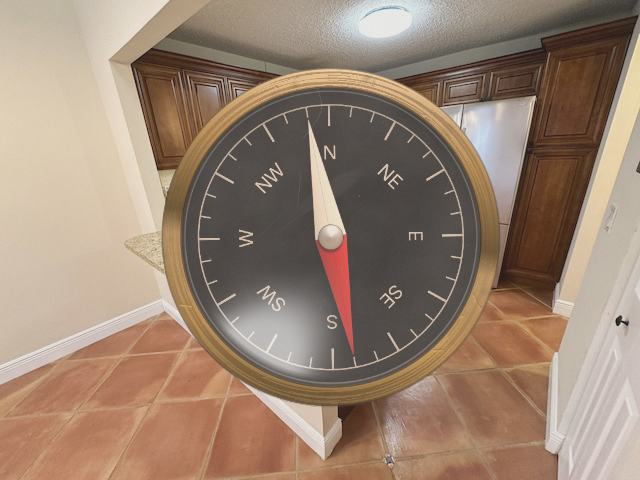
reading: **170** °
